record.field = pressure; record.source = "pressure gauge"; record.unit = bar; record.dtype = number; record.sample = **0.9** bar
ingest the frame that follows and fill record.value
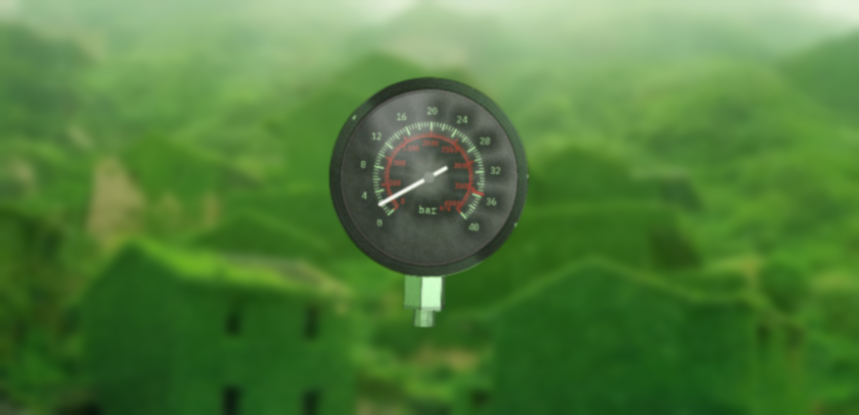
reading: **2** bar
